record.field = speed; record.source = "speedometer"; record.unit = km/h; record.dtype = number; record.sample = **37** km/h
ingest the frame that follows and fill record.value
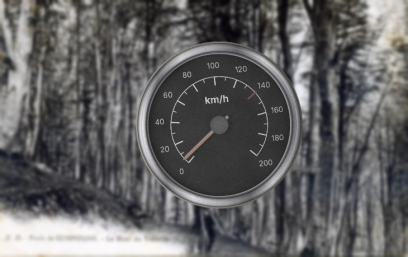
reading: **5** km/h
